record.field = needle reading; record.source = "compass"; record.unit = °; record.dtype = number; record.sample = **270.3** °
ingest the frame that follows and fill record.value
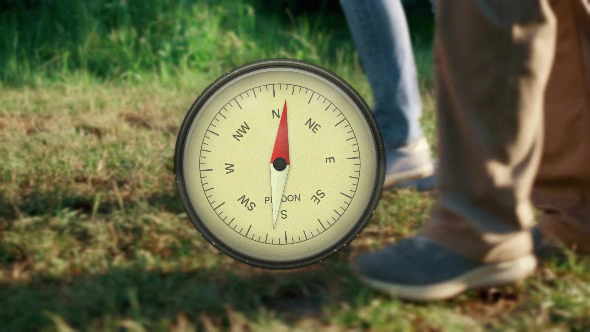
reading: **10** °
